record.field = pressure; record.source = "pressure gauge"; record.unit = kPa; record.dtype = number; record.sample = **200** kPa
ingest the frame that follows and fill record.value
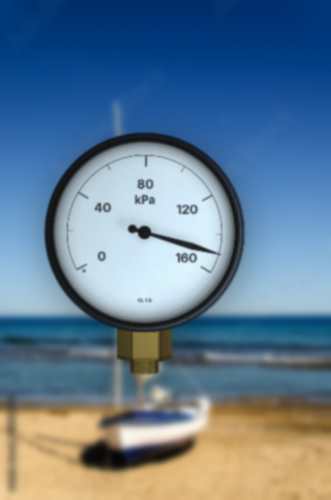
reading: **150** kPa
